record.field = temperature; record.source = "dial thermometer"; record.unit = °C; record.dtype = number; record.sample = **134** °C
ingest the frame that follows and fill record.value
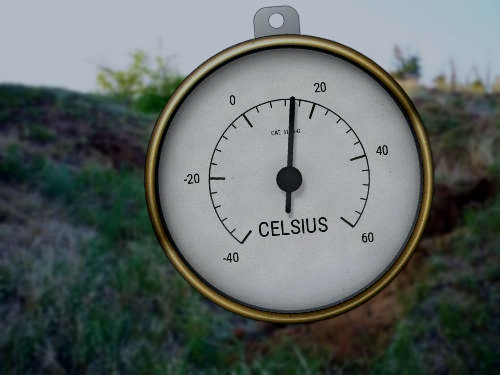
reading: **14** °C
